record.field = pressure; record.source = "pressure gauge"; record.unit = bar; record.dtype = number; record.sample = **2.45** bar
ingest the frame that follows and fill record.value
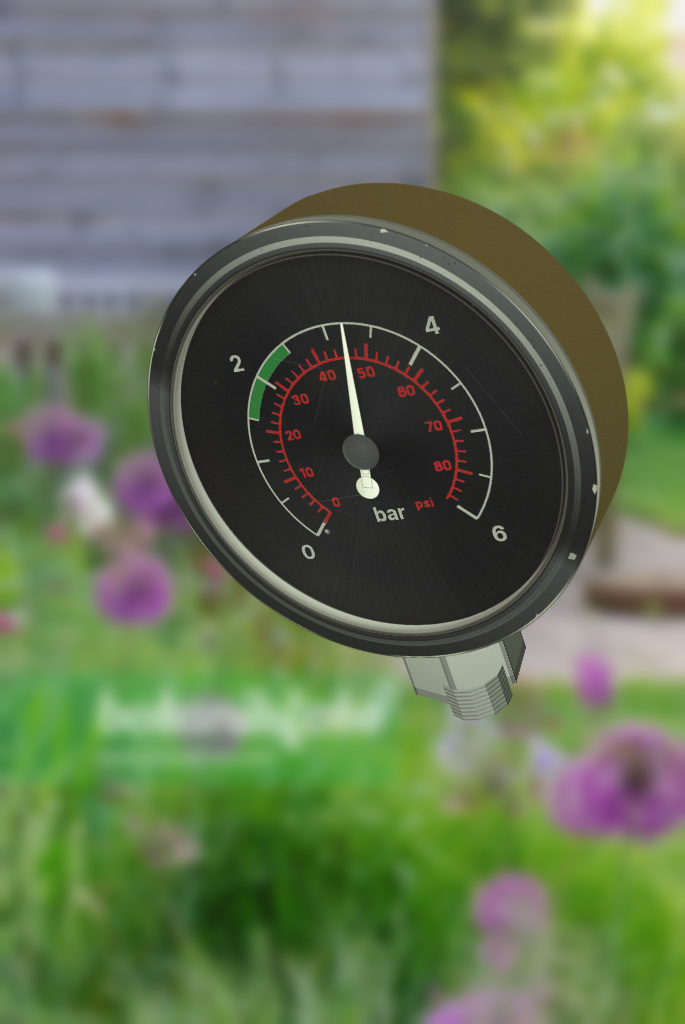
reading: **3.25** bar
